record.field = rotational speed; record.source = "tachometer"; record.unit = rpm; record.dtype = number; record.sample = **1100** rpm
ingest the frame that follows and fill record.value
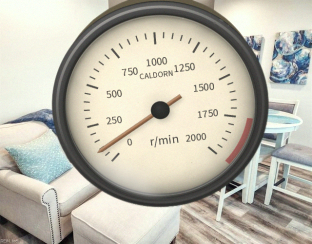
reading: **100** rpm
